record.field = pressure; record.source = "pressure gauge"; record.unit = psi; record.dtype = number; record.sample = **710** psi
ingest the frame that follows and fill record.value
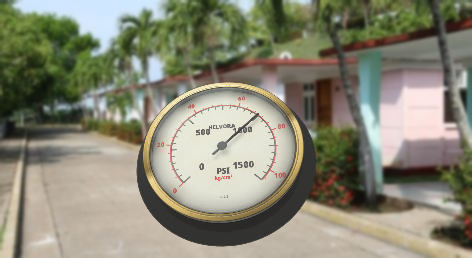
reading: **1000** psi
